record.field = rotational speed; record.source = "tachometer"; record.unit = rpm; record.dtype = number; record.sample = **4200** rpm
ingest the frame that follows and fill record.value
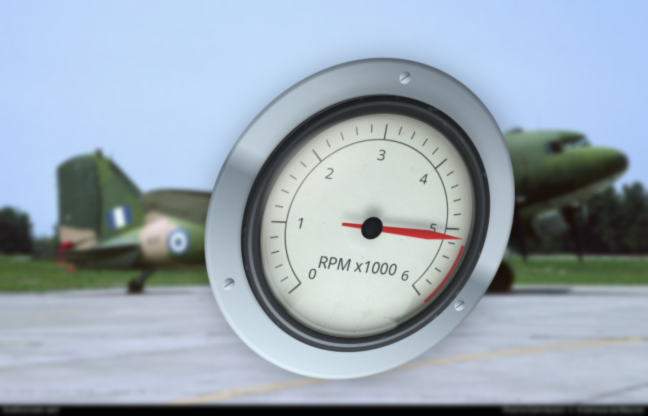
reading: **5100** rpm
